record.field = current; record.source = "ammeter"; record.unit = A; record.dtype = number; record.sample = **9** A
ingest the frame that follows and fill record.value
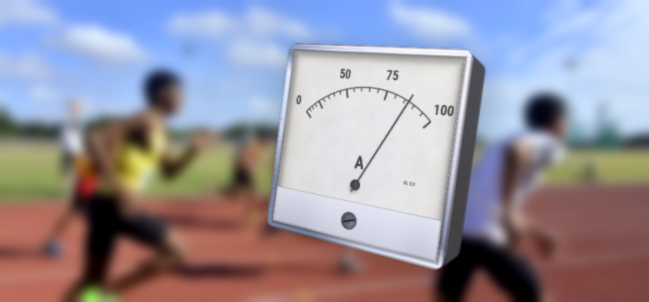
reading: **87.5** A
